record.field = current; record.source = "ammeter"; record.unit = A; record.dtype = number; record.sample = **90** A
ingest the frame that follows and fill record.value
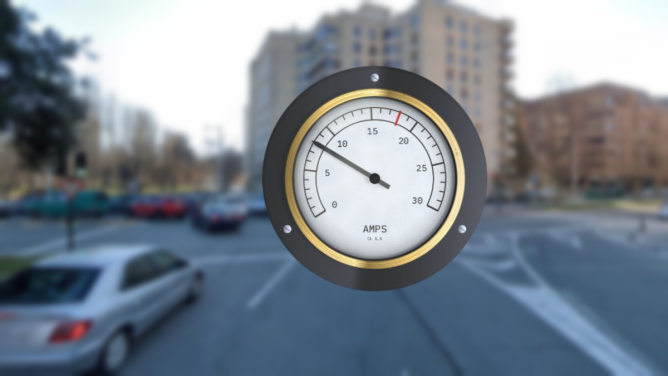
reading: **8** A
